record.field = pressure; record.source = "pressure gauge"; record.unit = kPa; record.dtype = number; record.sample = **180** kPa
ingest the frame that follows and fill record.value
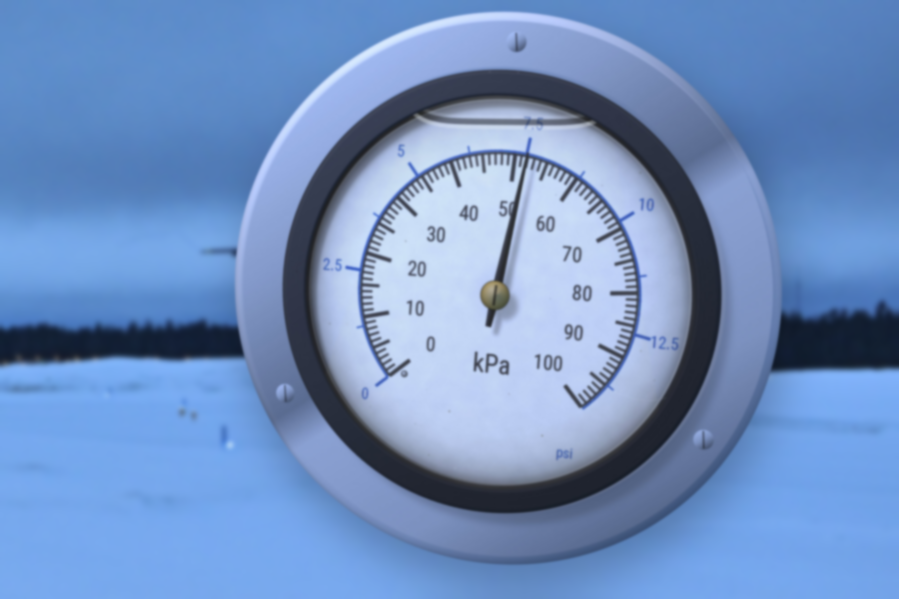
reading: **52** kPa
